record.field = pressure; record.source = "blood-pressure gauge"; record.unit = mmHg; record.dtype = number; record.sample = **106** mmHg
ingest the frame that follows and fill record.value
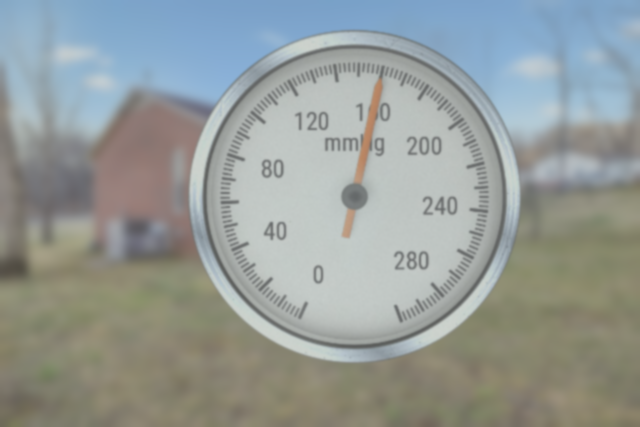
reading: **160** mmHg
